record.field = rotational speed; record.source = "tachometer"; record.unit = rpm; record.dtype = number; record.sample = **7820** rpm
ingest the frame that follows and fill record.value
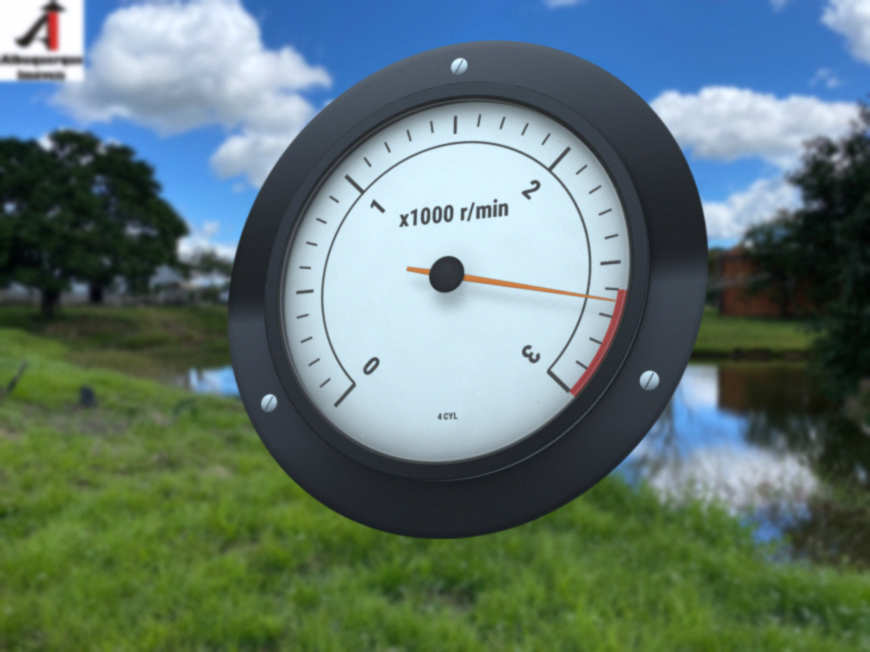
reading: **2650** rpm
